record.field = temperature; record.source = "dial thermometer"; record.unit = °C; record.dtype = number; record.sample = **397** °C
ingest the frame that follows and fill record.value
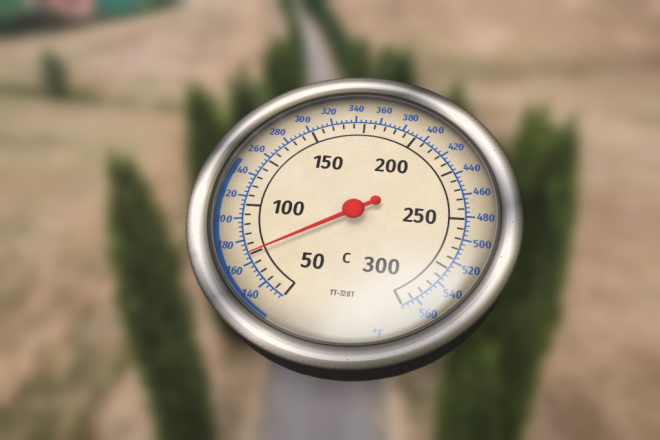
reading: **75** °C
